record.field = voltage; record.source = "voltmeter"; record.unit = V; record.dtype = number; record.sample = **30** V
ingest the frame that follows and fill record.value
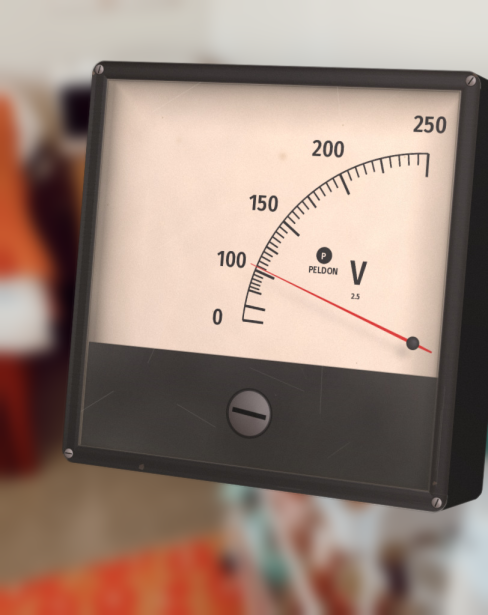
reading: **105** V
